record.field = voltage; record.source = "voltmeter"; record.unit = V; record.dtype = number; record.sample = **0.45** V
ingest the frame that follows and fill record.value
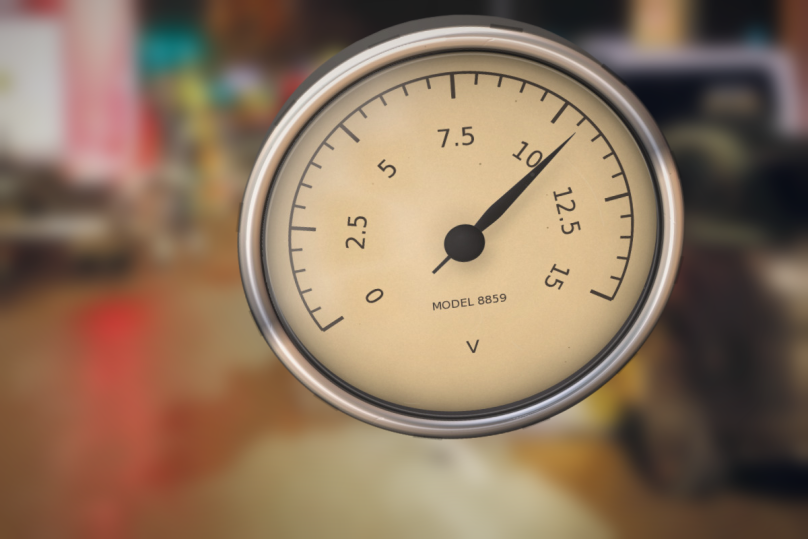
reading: **10.5** V
